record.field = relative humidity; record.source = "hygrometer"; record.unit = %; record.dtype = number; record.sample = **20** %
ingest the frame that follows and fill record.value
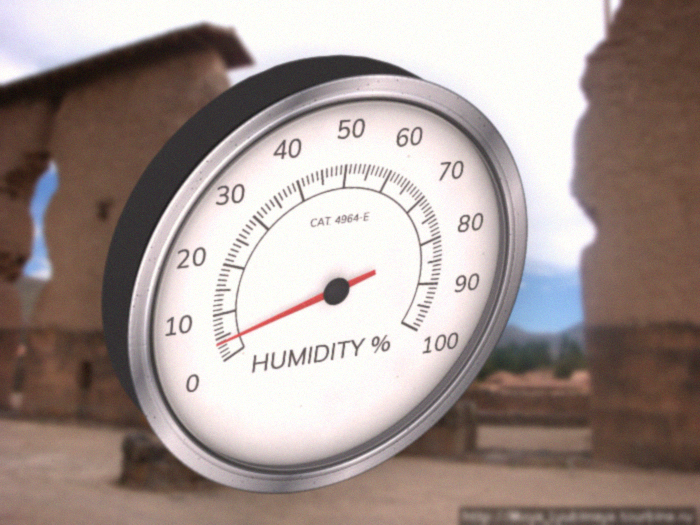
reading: **5** %
